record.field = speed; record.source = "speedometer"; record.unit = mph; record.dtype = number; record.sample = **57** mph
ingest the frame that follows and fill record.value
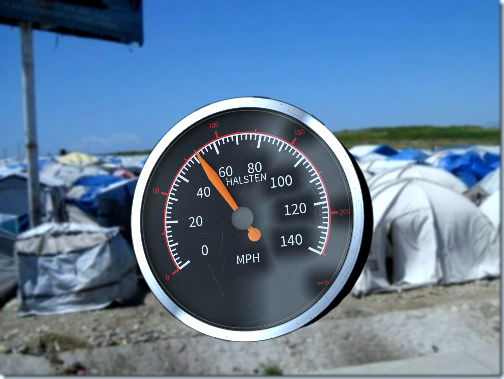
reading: **52** mph
